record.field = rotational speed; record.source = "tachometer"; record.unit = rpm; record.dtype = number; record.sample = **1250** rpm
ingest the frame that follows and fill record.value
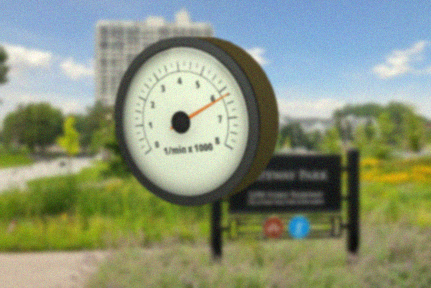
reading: **6250** rpm
